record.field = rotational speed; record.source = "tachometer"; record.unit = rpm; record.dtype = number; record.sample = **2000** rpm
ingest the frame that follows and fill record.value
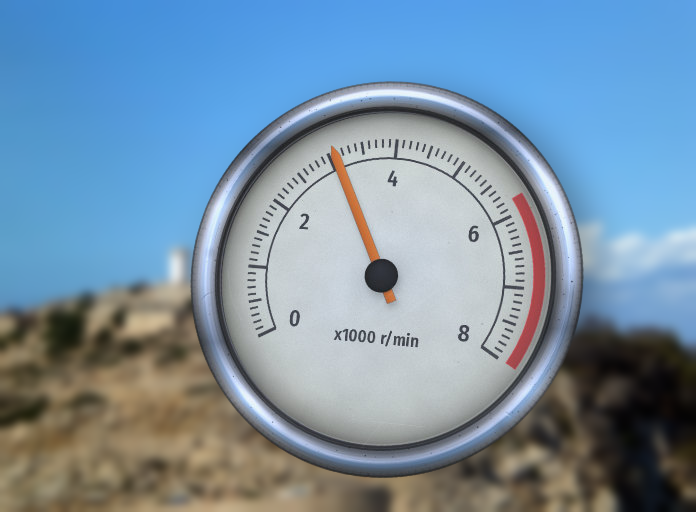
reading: **3100** rpm
